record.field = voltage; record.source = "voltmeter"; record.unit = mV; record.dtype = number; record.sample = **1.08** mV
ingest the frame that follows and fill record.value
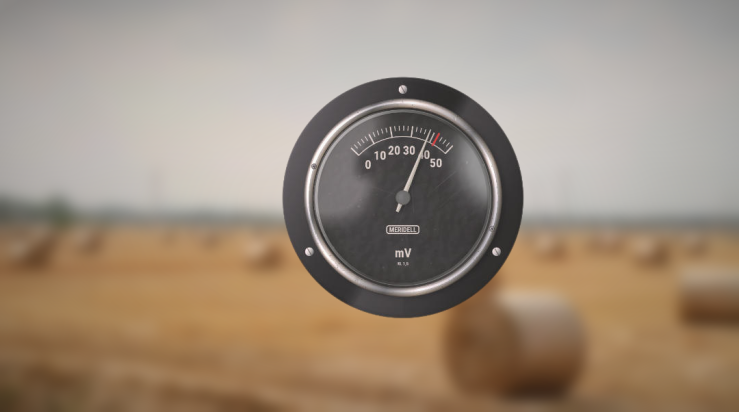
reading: **38** mV
